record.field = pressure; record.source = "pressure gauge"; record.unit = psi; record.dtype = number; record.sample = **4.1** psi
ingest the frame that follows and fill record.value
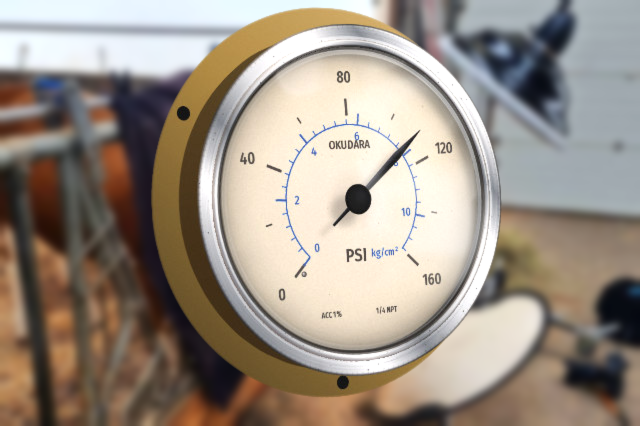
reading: **110** psi
